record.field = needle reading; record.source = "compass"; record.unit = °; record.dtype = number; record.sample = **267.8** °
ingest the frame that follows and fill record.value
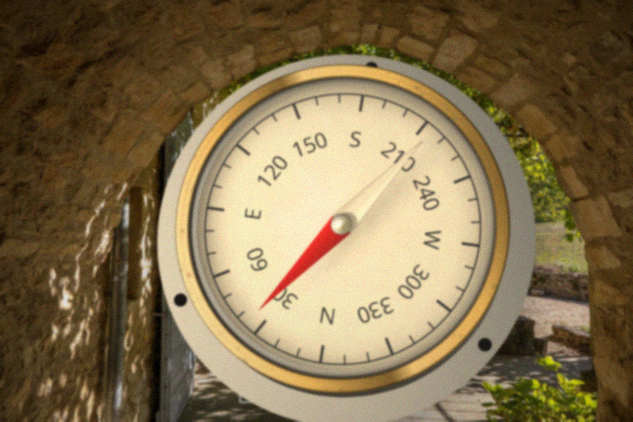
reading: **35** °
